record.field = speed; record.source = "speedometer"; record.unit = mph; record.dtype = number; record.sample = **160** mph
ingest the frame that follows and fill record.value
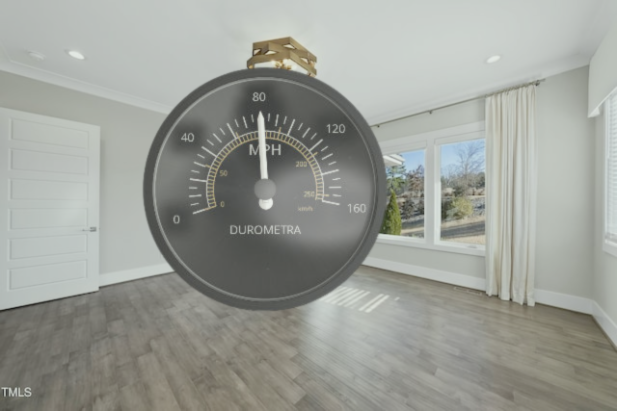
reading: **80** mph
